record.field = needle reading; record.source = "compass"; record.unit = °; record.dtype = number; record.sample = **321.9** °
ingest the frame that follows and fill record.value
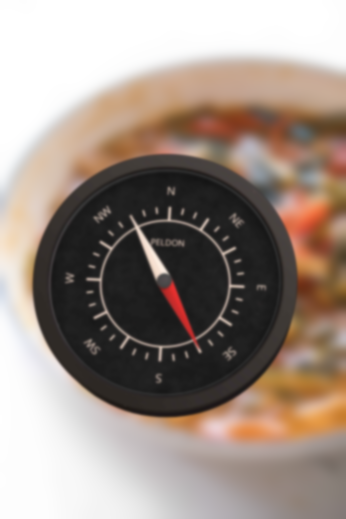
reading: **150** °
